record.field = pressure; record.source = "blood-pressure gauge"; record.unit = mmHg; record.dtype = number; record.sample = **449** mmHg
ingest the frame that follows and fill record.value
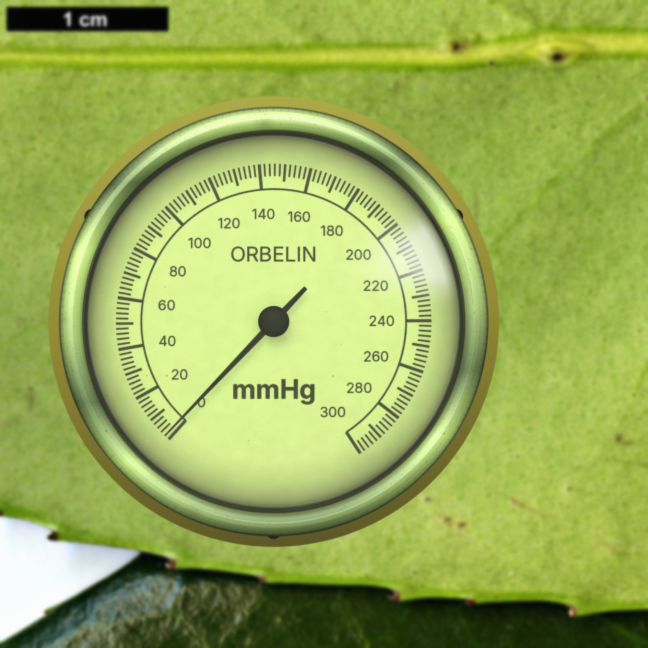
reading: **2** mmHg
